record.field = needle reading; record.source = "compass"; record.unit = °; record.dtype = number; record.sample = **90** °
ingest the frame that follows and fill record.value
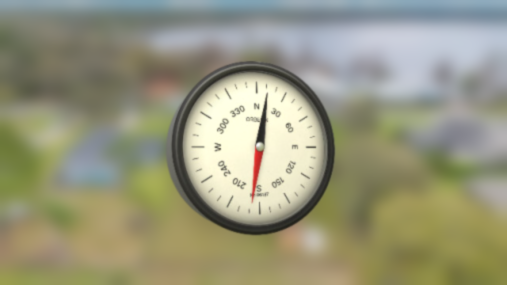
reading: **190** °
